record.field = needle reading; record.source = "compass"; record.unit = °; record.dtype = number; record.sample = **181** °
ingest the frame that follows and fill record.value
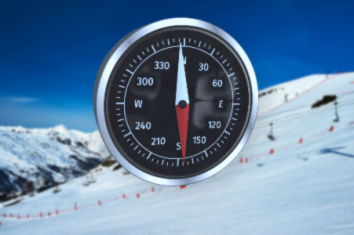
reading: **175** °
